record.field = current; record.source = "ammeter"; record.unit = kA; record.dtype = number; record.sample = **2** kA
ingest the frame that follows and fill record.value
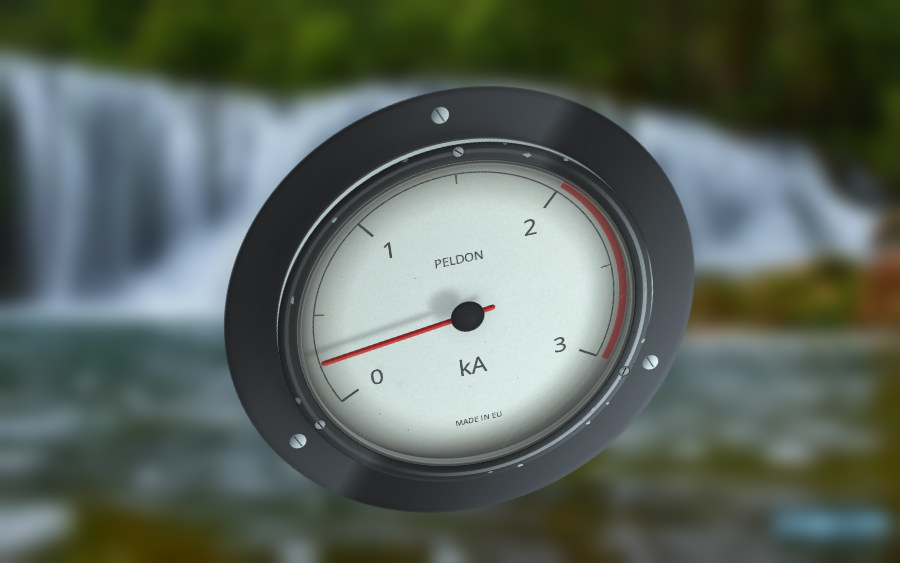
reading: **0.25** kA
